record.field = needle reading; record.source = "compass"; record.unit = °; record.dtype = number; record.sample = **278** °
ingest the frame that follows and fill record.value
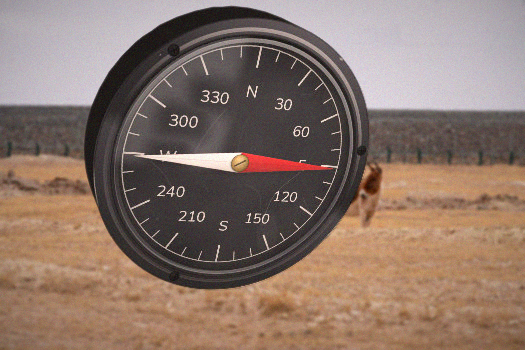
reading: **90** °
